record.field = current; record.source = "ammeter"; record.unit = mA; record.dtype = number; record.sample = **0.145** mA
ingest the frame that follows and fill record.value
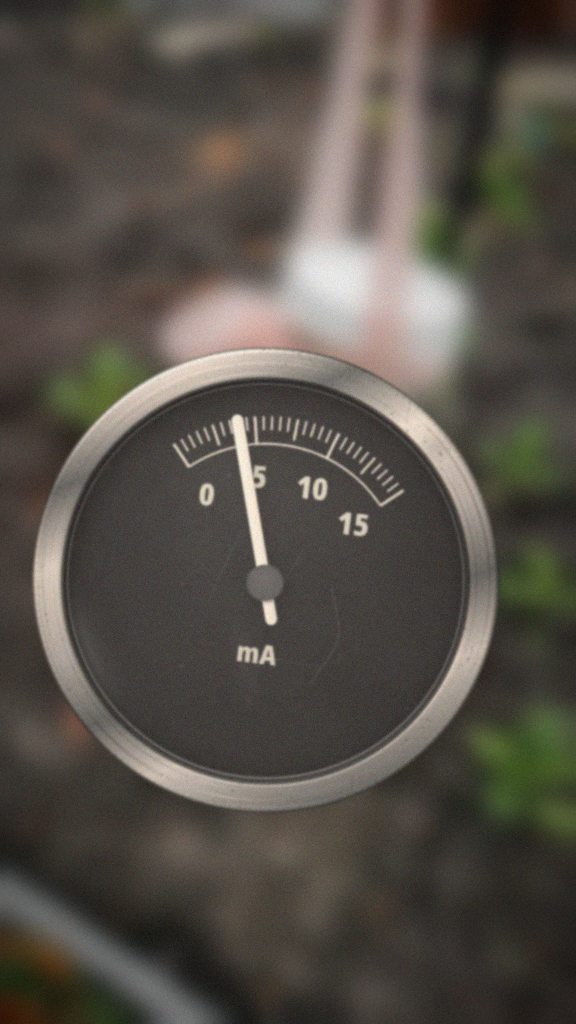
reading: **4** mA
